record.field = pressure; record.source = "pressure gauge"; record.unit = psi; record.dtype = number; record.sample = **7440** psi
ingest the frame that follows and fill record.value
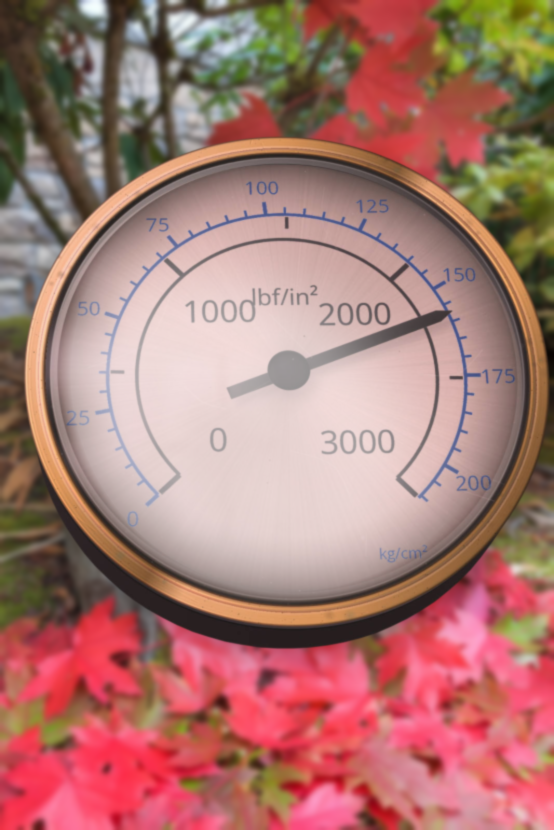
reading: **2250** psi
